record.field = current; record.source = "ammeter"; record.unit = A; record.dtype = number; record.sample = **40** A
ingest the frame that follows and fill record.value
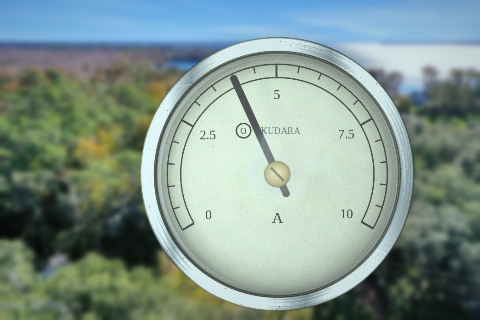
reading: **4** A
